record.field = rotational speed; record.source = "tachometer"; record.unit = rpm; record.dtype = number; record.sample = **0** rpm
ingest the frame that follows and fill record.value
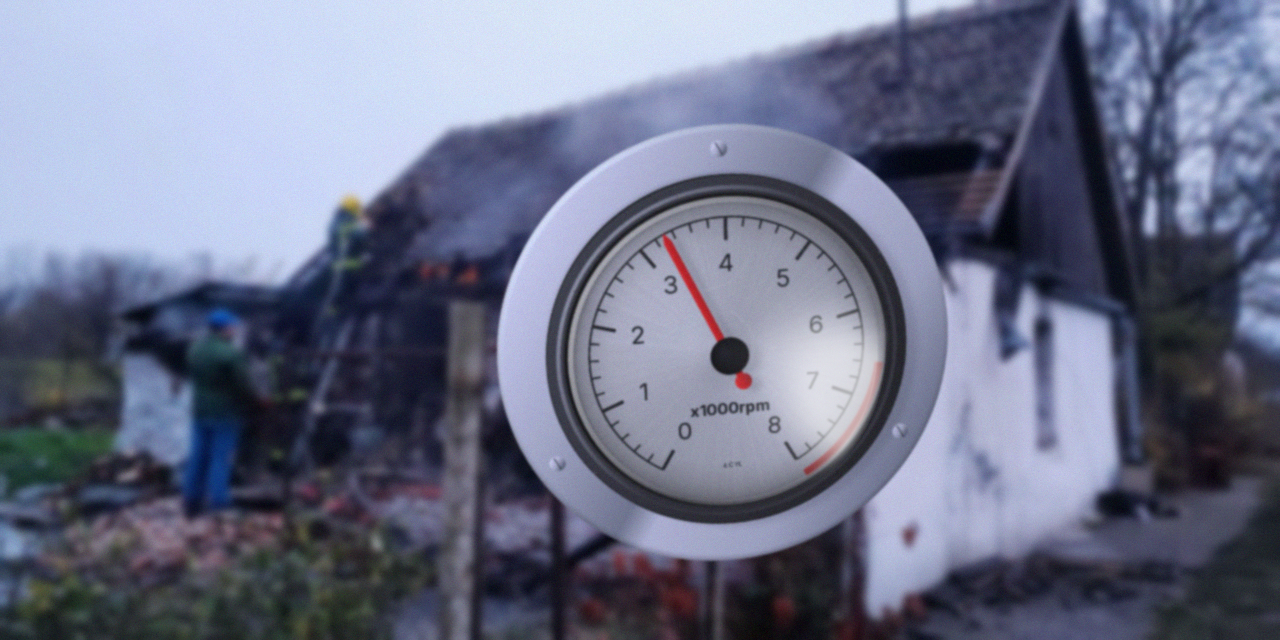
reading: **3300** rpm
